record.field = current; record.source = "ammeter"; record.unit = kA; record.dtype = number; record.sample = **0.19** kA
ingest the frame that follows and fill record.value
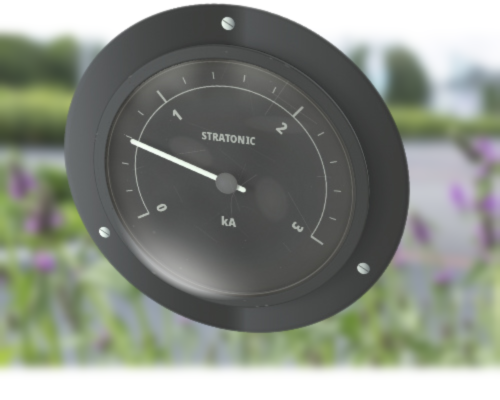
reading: **0.6** kA
